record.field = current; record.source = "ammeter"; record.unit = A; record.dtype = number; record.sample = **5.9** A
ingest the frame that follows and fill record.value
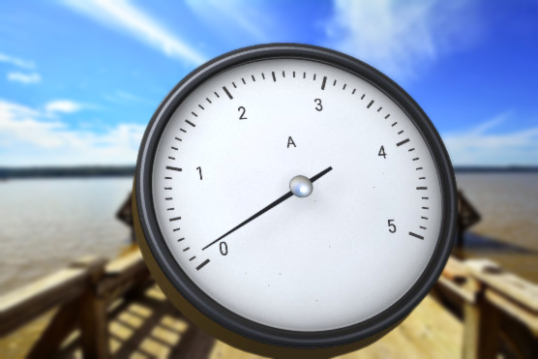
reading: **0.1** A
